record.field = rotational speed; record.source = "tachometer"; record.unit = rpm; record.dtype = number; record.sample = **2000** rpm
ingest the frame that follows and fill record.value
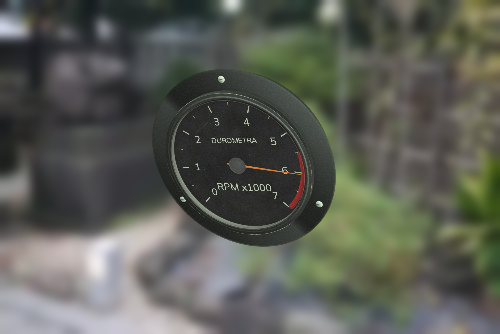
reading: **6000** rpm
